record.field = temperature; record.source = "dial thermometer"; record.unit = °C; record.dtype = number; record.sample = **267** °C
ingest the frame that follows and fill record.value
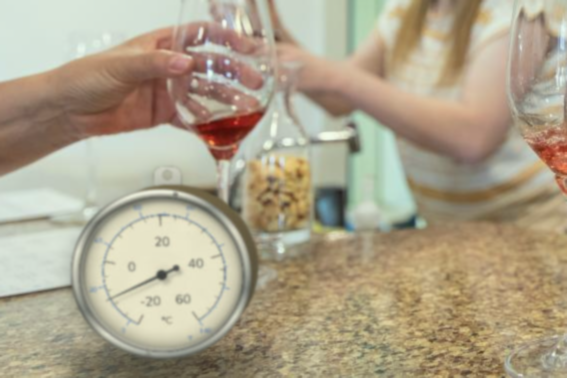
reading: **-10** °C
